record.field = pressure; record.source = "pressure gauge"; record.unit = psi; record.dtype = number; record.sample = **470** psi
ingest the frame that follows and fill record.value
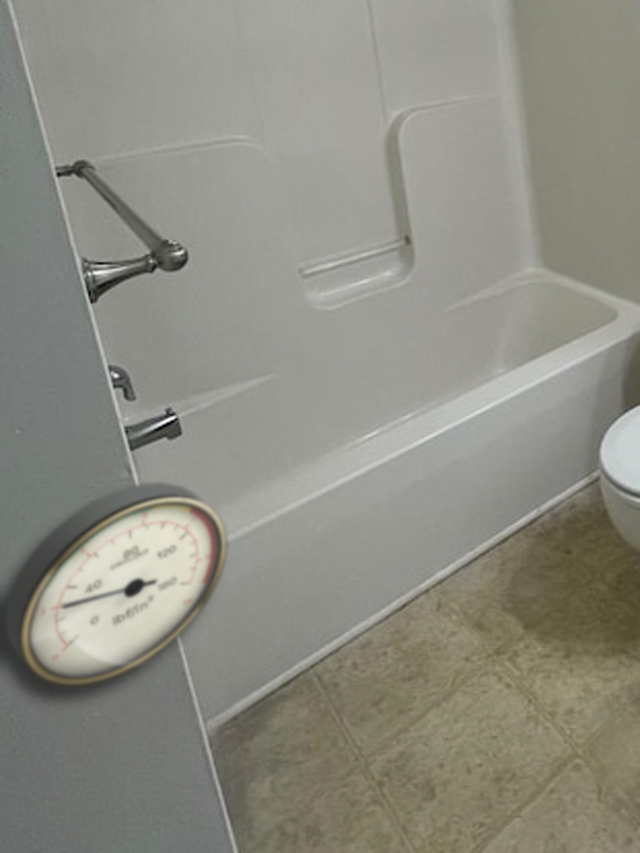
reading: **30** psi
